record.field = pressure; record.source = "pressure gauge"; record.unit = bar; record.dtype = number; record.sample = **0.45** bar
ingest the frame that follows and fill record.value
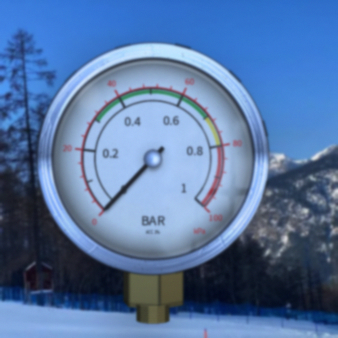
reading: **0** bar
